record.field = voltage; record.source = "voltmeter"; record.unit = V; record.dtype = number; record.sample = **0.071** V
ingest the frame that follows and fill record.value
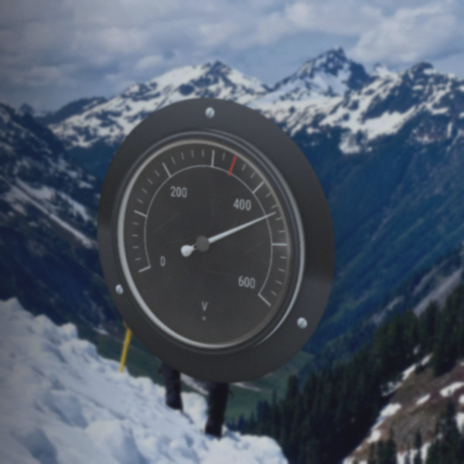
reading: **450** V
